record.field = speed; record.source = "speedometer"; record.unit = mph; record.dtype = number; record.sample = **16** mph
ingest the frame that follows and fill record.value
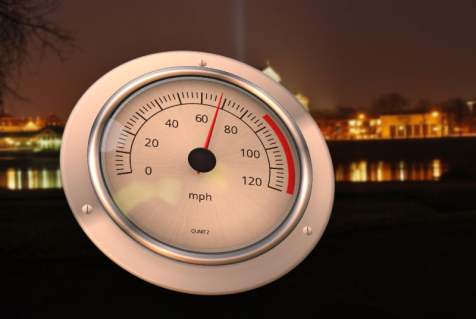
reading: **68** mph
